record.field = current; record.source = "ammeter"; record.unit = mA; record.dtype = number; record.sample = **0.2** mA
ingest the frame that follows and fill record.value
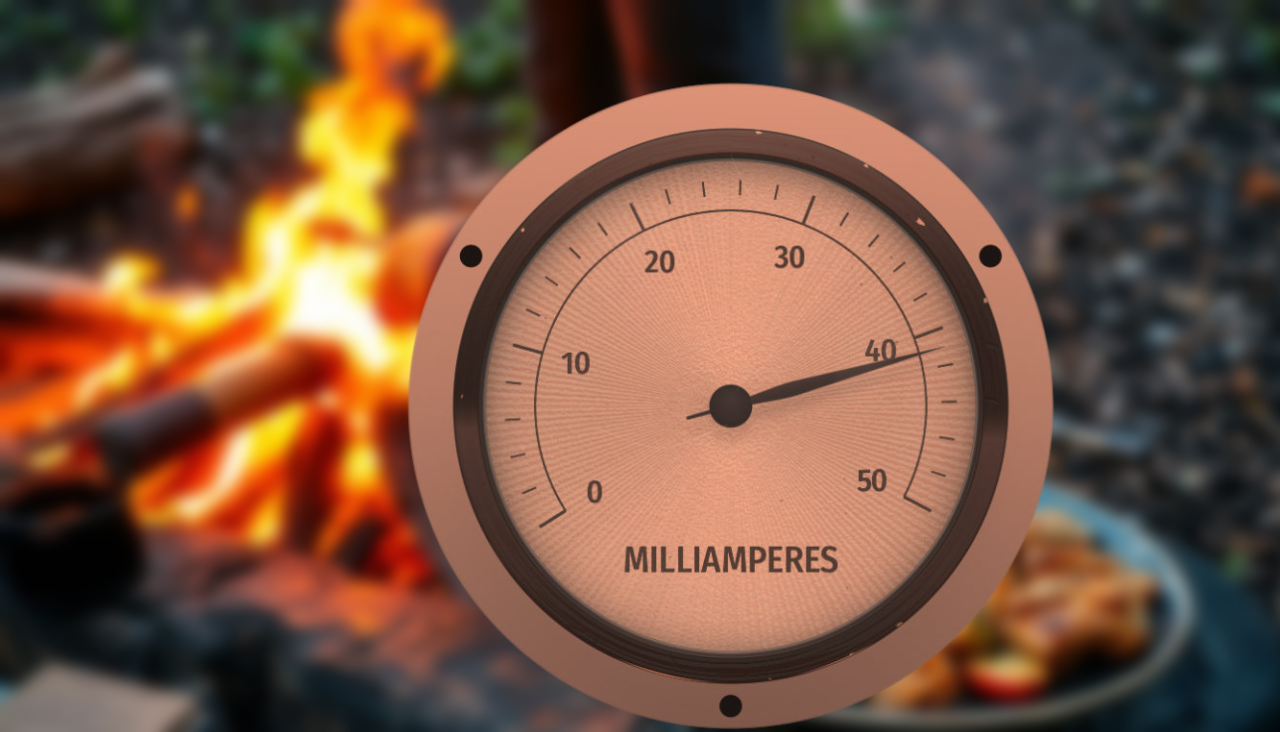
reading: **41** mA
